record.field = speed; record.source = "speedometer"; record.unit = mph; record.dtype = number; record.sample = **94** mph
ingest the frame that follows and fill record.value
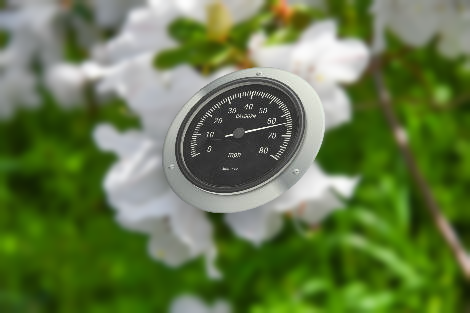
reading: **65** mph
